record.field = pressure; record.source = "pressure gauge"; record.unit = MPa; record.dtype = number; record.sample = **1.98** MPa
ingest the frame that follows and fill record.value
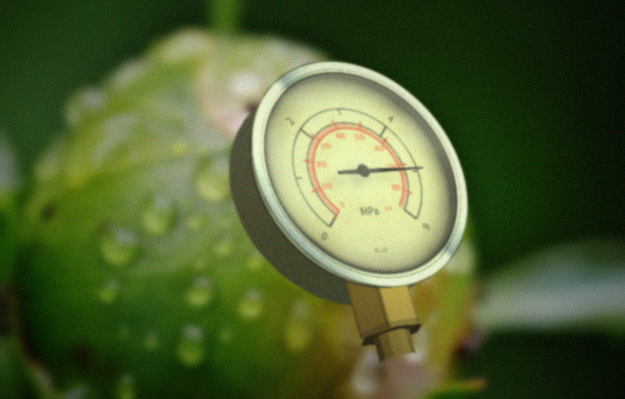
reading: **5** MPa
